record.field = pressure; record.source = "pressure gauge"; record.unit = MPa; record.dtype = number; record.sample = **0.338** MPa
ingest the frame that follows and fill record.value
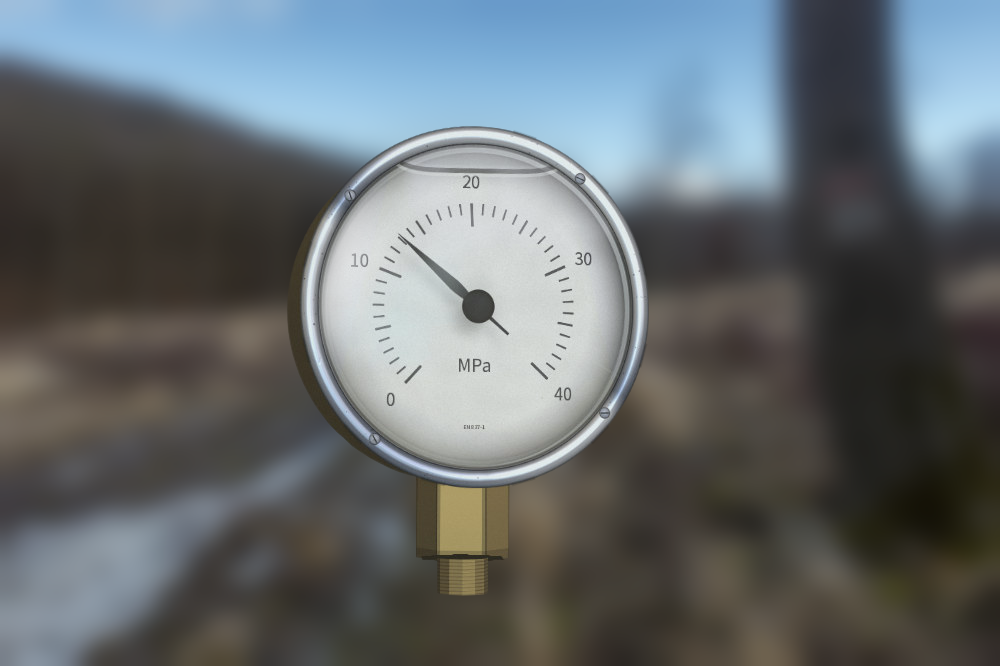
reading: **13** MPa
